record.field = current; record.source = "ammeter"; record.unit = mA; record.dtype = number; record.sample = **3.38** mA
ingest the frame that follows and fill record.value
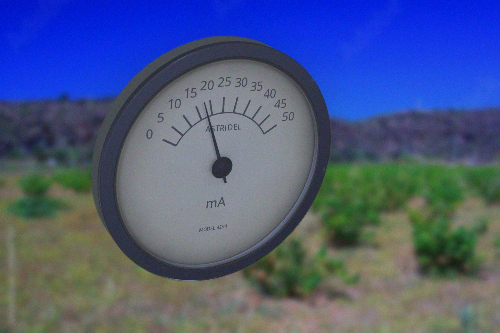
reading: **17.5** mA
